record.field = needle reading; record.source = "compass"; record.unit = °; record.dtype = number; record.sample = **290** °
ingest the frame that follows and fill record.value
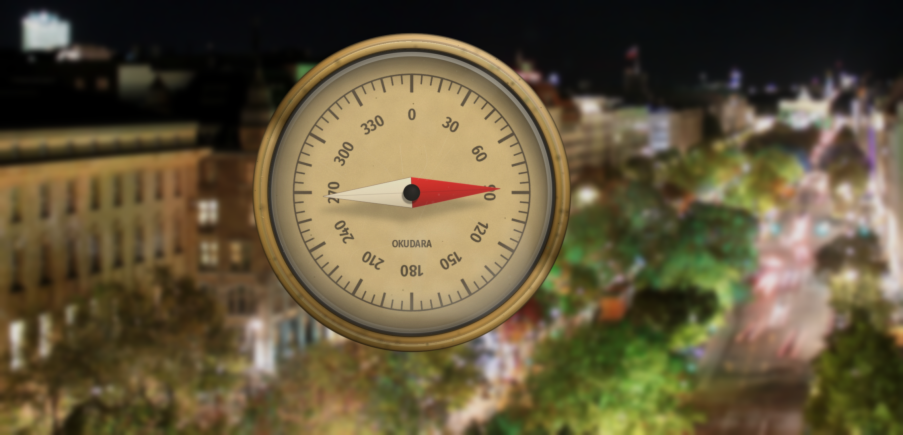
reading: **87.5** °
